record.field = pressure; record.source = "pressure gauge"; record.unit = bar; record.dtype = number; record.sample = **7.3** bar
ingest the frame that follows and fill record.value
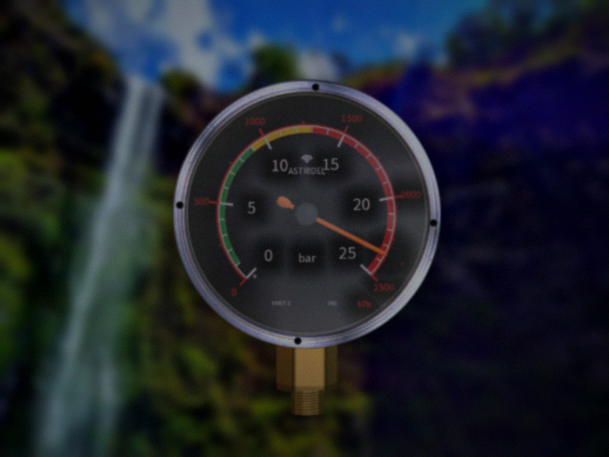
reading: **23.5** bar
